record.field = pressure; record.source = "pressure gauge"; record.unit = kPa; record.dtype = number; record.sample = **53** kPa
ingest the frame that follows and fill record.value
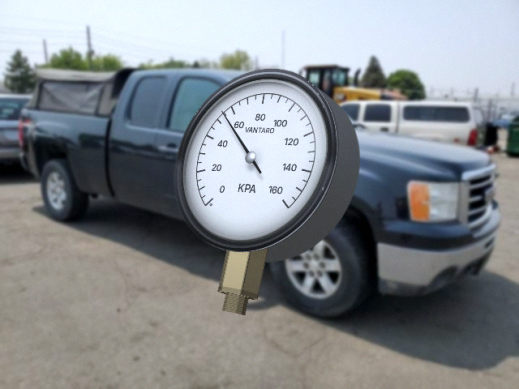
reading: **55** kPa
